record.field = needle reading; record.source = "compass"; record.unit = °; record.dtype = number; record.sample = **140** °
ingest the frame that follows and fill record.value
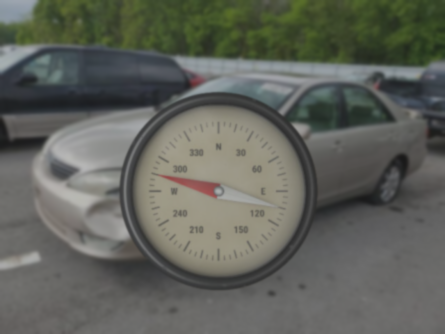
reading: **285** °
